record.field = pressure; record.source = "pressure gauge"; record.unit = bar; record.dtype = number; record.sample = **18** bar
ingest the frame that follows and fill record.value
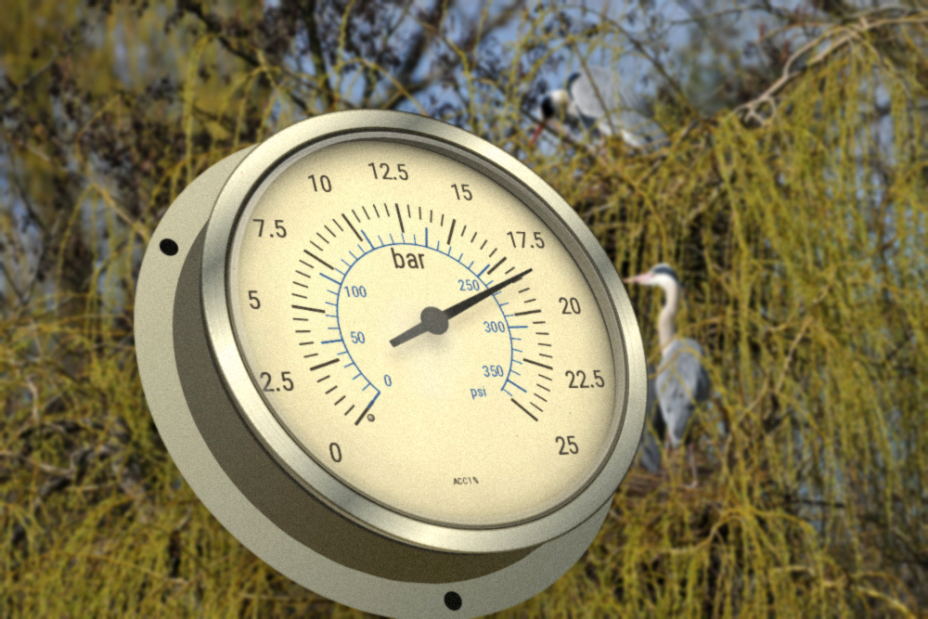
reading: **18.5** bar
